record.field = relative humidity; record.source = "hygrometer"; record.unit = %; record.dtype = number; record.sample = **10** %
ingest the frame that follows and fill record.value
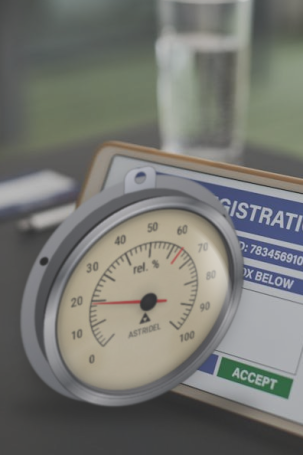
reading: **20** %
